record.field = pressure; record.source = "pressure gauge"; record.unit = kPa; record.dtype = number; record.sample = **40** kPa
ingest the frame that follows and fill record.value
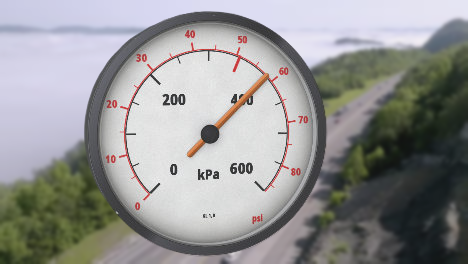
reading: **400** kPa
